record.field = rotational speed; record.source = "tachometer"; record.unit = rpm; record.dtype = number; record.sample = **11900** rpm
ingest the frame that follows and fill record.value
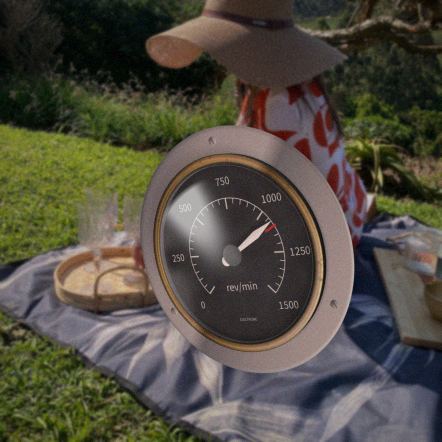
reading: **1075** rpm
